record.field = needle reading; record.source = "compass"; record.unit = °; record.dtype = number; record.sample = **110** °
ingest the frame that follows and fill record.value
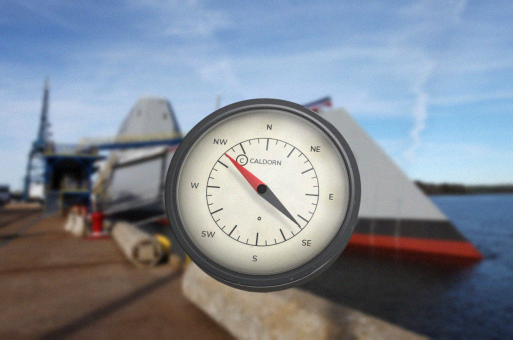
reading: **310** °
